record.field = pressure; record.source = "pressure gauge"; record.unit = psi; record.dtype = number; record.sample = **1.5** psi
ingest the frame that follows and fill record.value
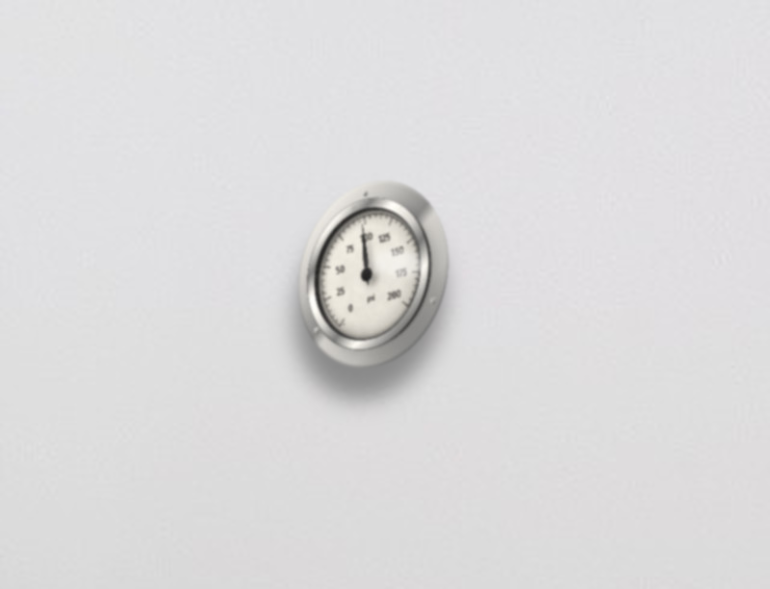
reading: **100** psi
